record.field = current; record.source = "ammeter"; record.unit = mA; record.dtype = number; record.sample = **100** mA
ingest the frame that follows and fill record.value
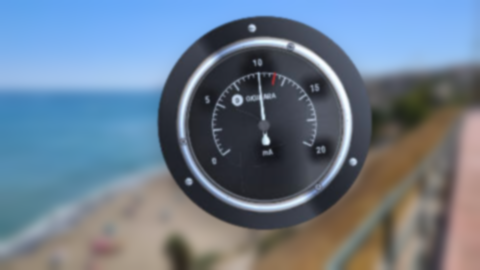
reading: **10** mA
